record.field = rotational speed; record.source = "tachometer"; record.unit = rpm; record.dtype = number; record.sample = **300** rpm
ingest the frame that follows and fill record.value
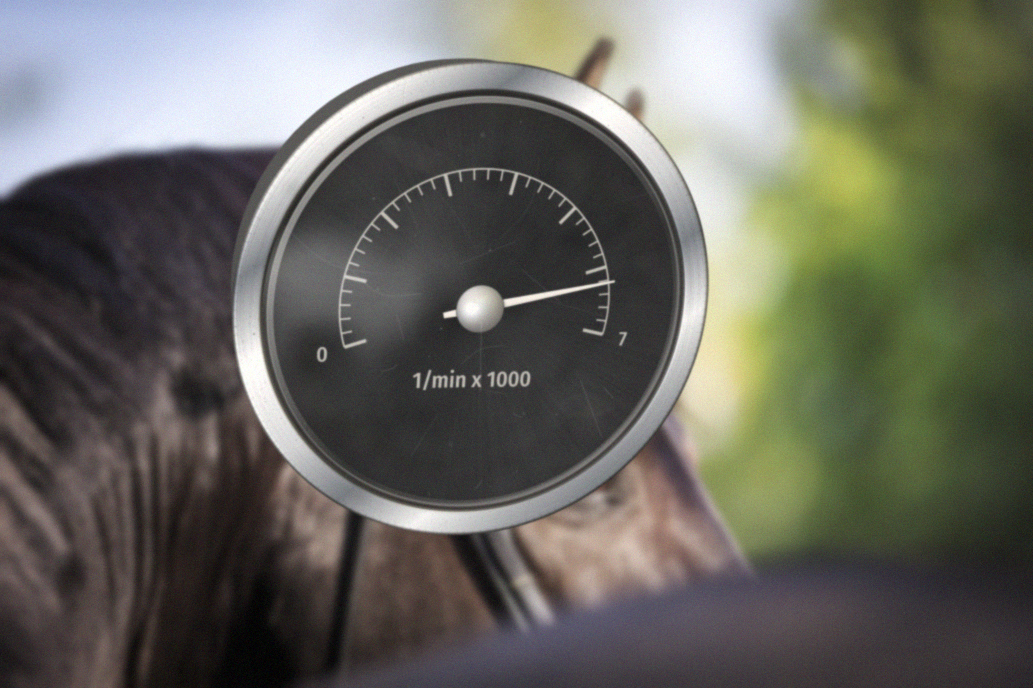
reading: **6200** rpm
